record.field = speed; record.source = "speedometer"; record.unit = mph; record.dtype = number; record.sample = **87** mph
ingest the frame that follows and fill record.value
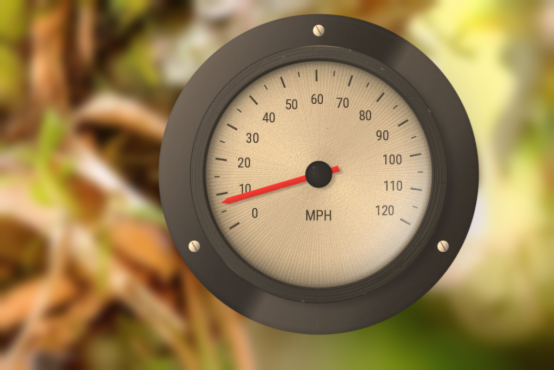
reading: **7.5** mph
